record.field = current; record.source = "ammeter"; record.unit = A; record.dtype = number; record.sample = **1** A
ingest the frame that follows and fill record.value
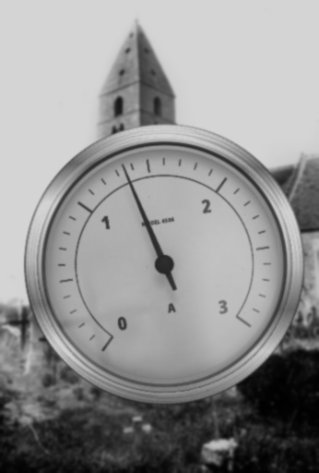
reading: **1.35** A
